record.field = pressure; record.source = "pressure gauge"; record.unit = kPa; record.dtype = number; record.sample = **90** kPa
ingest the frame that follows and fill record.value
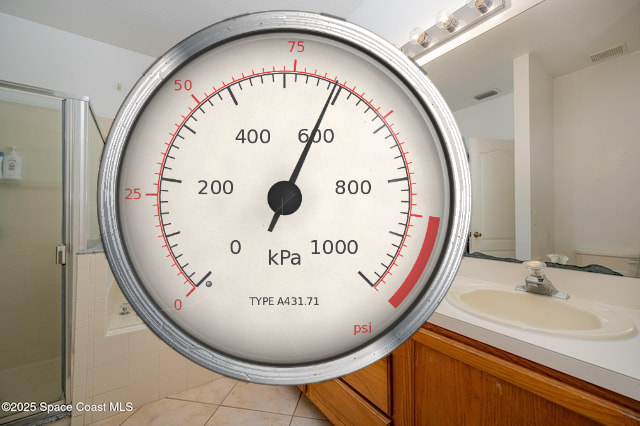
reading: **590** kPa
